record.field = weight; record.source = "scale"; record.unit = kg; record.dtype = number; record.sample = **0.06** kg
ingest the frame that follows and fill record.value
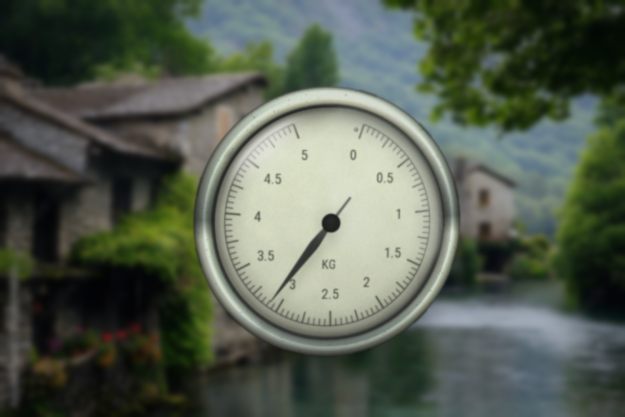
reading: **3.1** kg
